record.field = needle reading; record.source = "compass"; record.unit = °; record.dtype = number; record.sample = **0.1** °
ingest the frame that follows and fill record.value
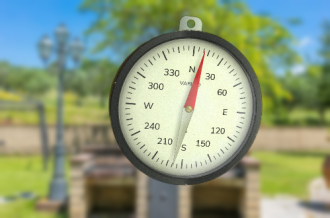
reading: **10** °
